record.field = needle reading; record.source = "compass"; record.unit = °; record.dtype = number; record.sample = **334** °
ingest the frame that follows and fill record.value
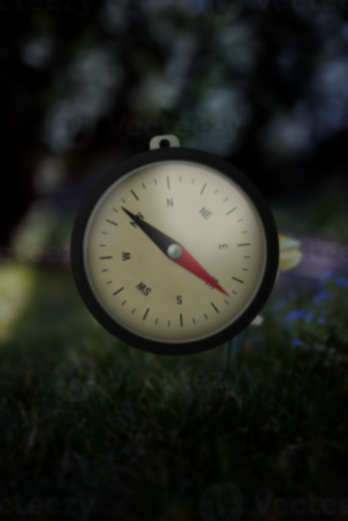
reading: **135** °
